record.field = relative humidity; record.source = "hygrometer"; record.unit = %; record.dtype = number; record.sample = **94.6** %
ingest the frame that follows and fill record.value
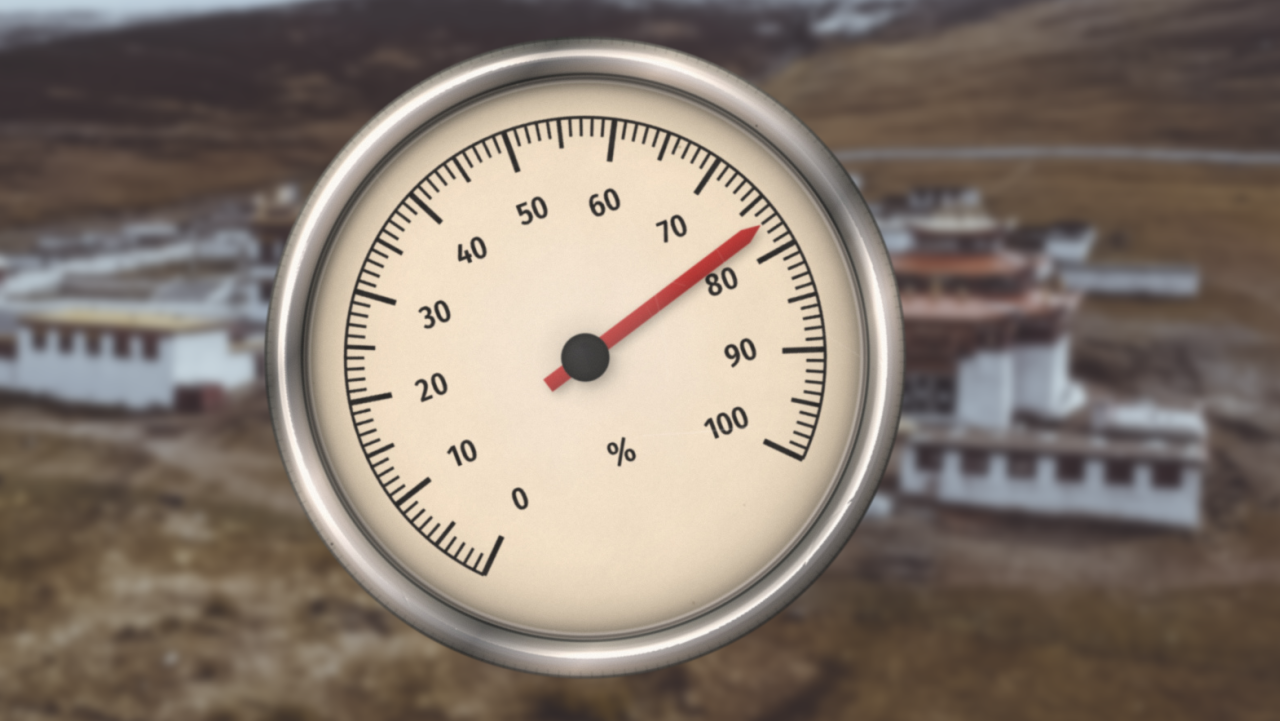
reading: **77** %
